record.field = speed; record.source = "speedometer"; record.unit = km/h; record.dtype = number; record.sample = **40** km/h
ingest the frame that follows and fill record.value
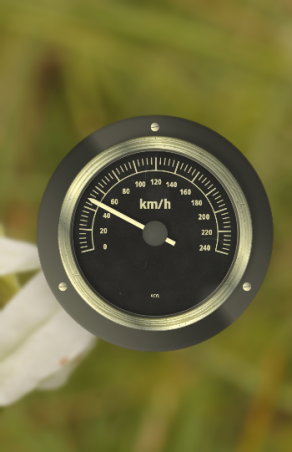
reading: **48** km/h
